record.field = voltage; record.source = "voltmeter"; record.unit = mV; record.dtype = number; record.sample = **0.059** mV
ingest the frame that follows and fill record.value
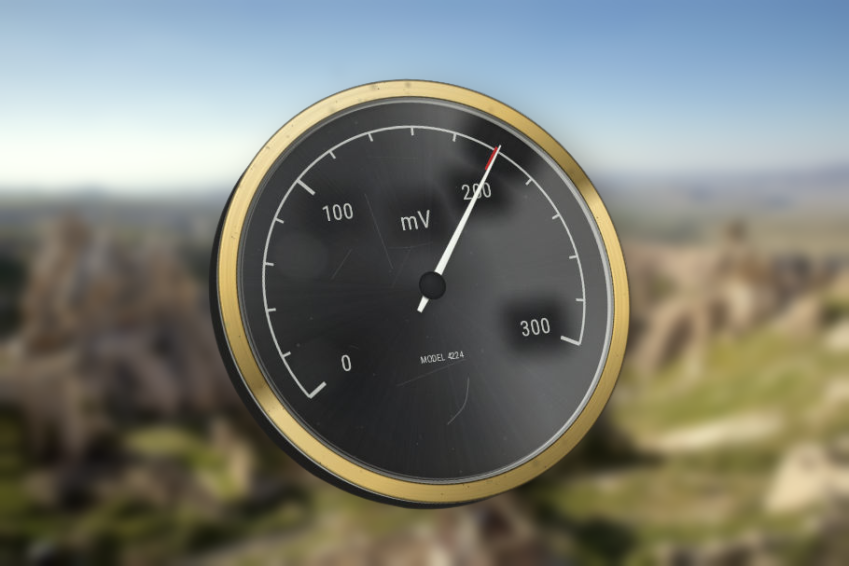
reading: **200** mV
